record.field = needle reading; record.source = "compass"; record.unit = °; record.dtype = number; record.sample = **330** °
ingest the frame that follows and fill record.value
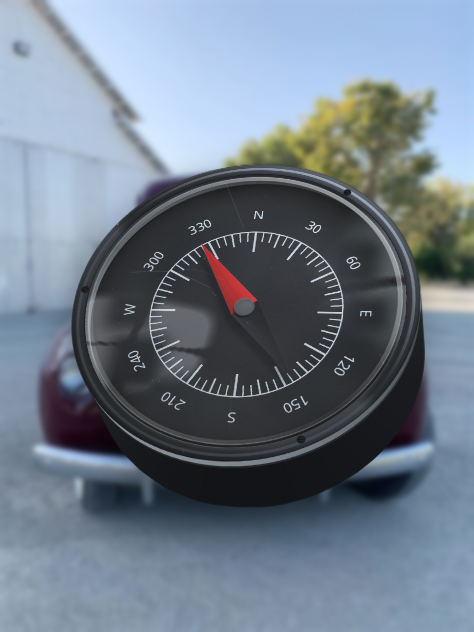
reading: **325** °
